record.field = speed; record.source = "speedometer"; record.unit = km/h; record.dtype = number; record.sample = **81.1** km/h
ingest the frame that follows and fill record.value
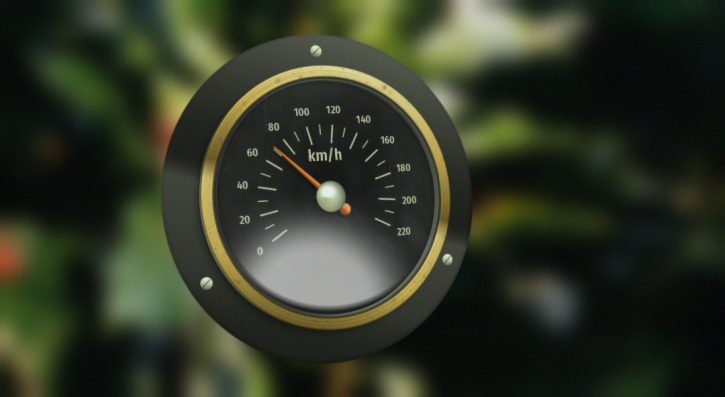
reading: **70** km/h
